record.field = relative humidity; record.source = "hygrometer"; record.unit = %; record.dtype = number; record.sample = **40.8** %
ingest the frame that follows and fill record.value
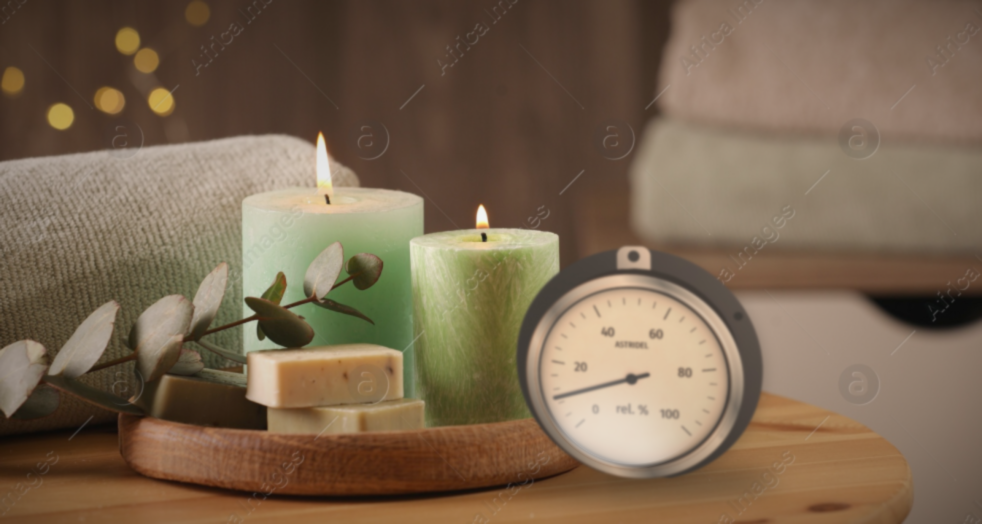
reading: **10** %
